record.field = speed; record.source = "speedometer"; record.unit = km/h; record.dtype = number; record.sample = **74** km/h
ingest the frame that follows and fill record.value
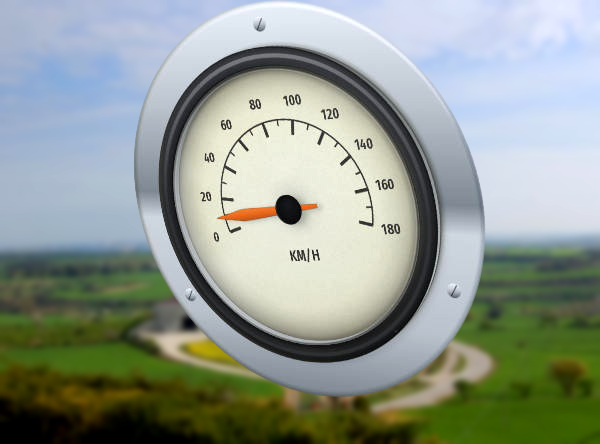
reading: **10** km/h
